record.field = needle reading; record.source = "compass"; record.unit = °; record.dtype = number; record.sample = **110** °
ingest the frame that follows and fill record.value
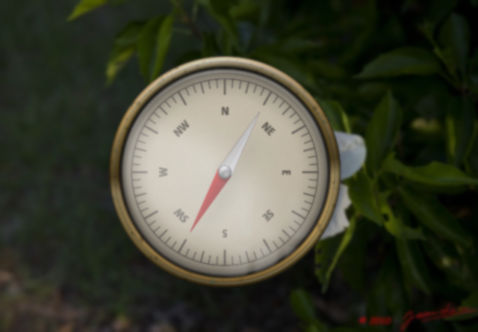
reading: **210** °
